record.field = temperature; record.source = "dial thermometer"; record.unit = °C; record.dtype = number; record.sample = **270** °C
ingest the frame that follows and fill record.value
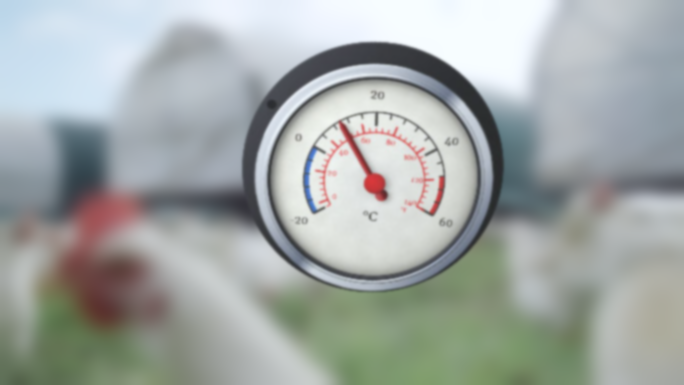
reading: **10** °C
